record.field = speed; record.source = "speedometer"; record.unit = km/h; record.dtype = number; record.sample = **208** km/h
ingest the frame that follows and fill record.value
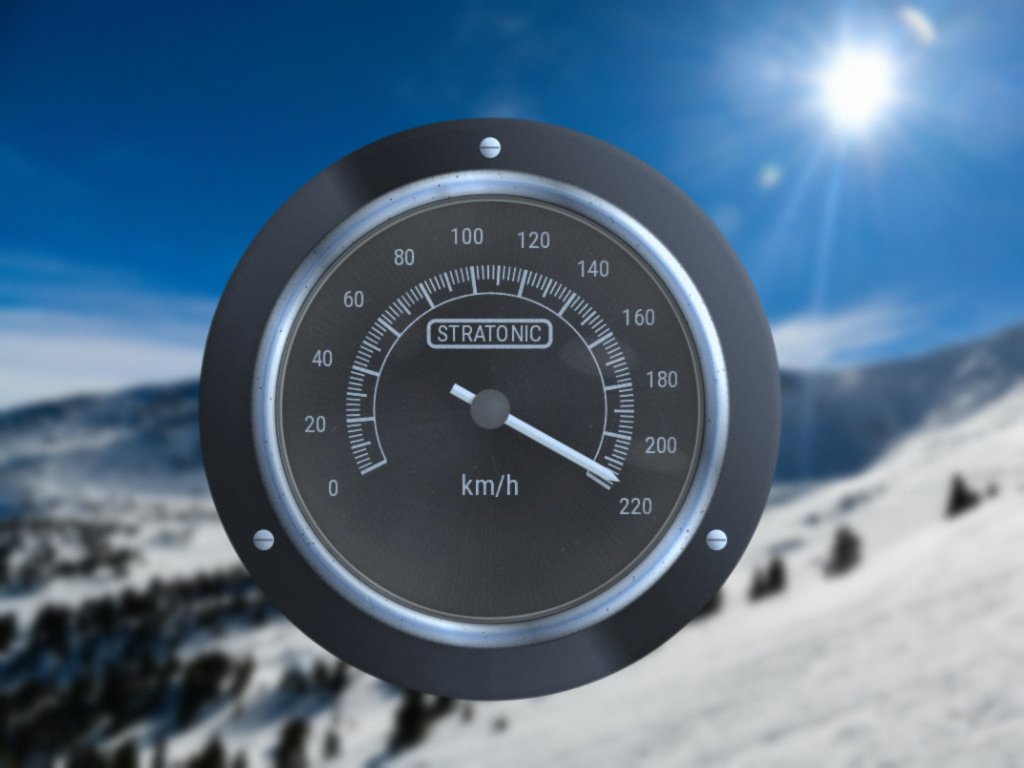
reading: **216** km/h
